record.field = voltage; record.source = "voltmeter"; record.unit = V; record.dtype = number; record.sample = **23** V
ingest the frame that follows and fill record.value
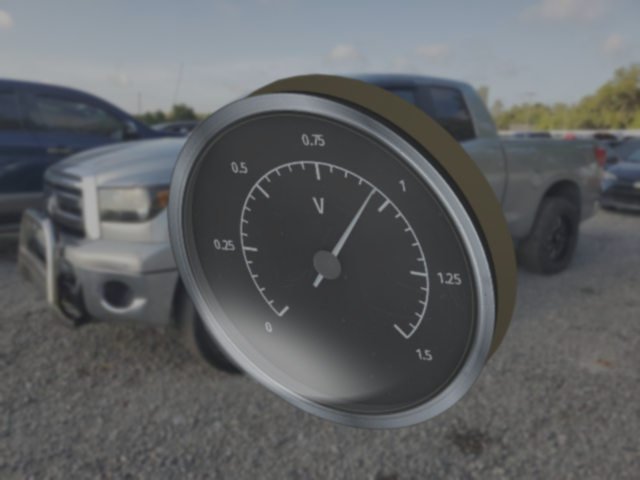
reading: **0.95** V
